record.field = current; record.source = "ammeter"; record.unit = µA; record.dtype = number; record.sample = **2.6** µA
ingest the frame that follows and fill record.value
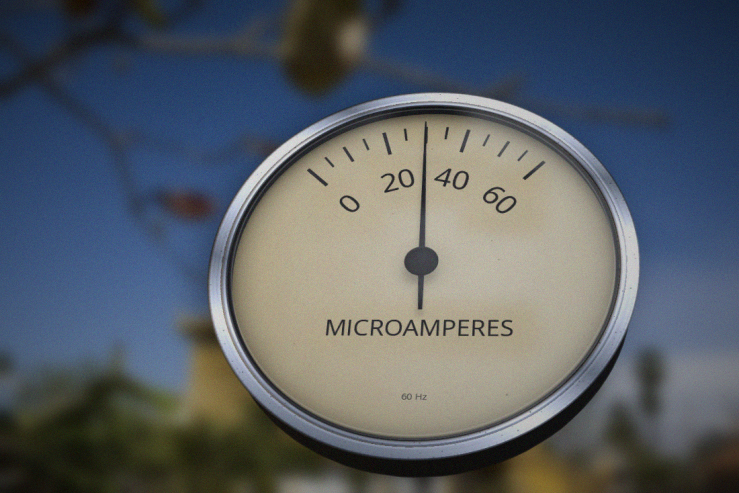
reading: **30** µA
